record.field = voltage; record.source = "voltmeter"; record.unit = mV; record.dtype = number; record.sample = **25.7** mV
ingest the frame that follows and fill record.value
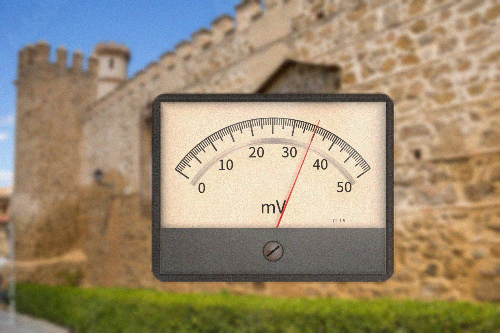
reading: **35** mV
